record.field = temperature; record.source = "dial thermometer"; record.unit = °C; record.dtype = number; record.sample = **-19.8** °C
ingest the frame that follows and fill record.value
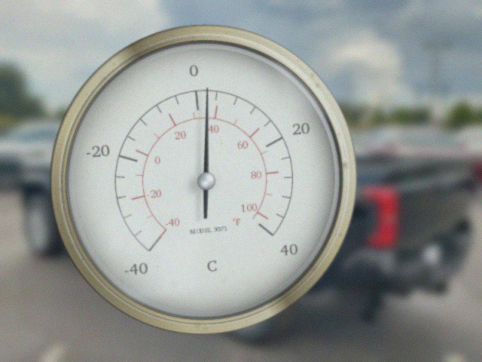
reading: **2** °C
